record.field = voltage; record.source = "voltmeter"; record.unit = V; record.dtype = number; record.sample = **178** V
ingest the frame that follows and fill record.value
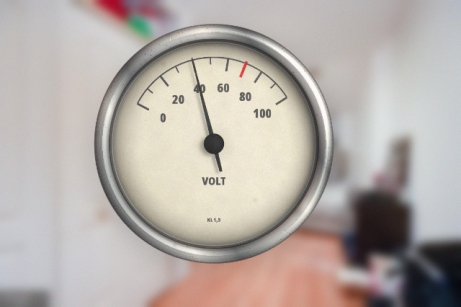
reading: **40** V
